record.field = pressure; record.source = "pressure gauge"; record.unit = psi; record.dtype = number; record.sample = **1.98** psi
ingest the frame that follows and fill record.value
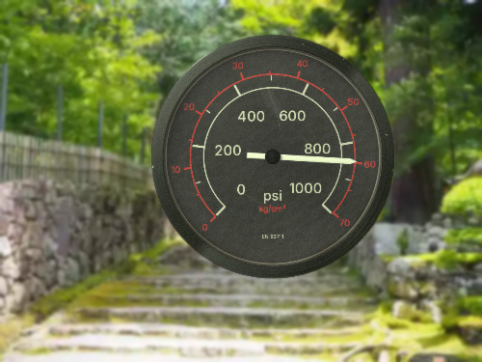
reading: **850** psi
